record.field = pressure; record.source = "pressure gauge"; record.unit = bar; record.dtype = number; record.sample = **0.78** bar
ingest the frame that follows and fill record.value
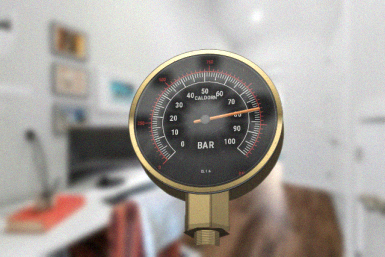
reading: **80** bar
